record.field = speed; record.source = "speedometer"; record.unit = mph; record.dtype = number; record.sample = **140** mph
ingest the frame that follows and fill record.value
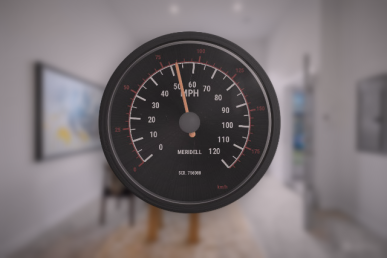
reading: **52.5** mph
